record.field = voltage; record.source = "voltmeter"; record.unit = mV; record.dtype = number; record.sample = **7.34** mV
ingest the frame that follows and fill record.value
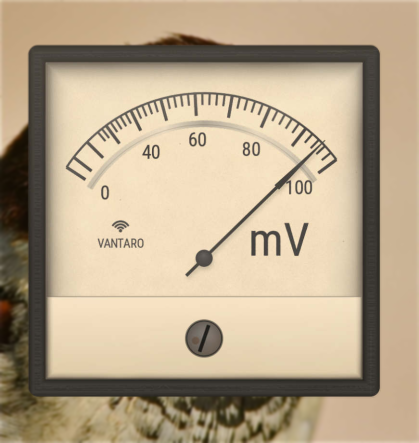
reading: **95** mV
